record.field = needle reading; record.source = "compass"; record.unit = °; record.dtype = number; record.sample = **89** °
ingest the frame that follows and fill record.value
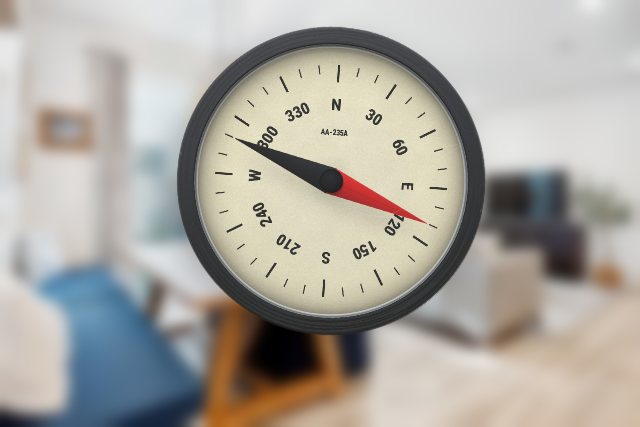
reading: **110** °
